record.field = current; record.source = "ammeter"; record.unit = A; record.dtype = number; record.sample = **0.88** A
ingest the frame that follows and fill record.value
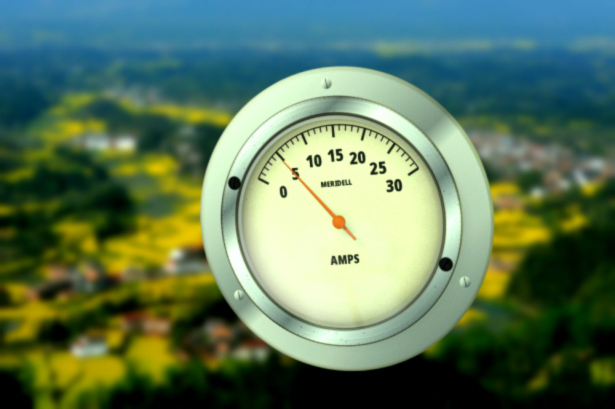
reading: **5** A
